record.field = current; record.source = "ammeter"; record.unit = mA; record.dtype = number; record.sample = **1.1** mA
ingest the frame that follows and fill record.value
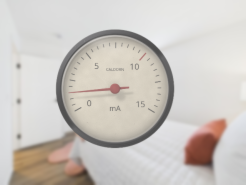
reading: **1.5** mA
